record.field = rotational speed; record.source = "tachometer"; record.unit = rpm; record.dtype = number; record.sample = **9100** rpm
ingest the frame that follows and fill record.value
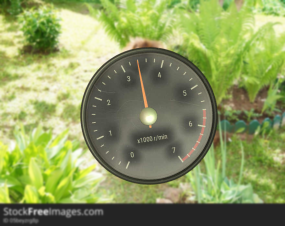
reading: **3400** rpm
